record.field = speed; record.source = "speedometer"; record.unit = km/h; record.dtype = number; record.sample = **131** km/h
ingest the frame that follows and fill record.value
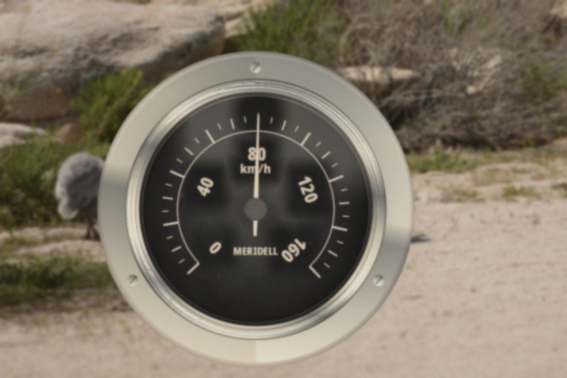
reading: **80** km/h
